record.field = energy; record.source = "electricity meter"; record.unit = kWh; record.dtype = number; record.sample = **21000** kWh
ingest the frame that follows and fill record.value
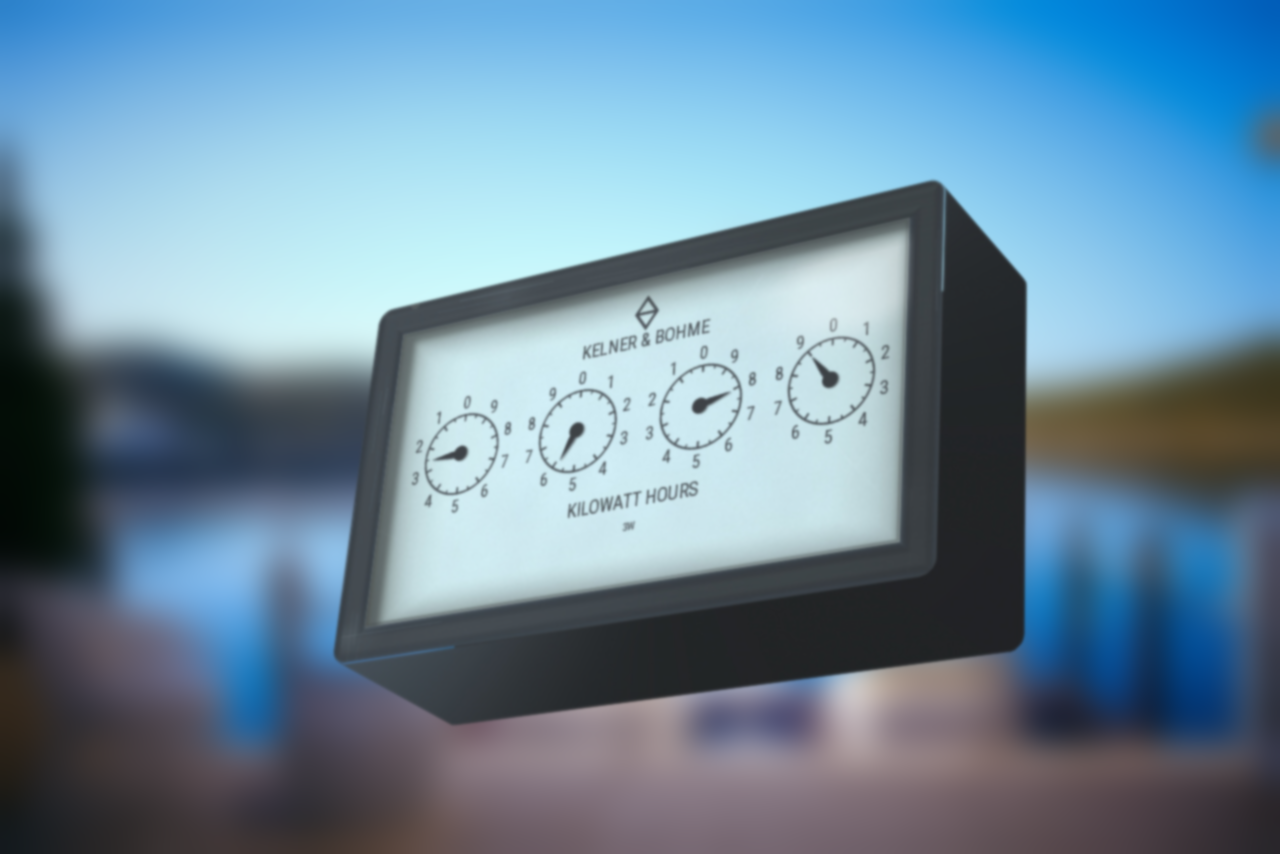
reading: **2579** kWh
